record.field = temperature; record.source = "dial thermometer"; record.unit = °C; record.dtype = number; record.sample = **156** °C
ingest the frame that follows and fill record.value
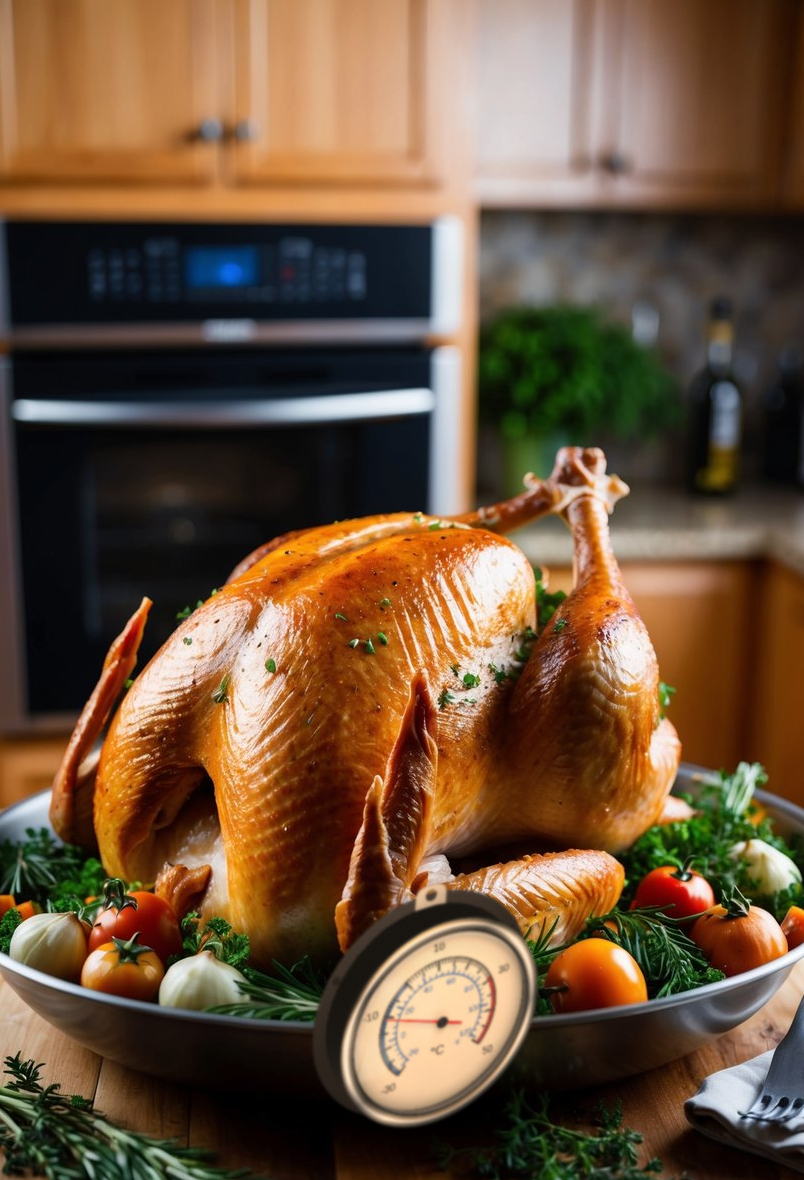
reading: **-10** °C
